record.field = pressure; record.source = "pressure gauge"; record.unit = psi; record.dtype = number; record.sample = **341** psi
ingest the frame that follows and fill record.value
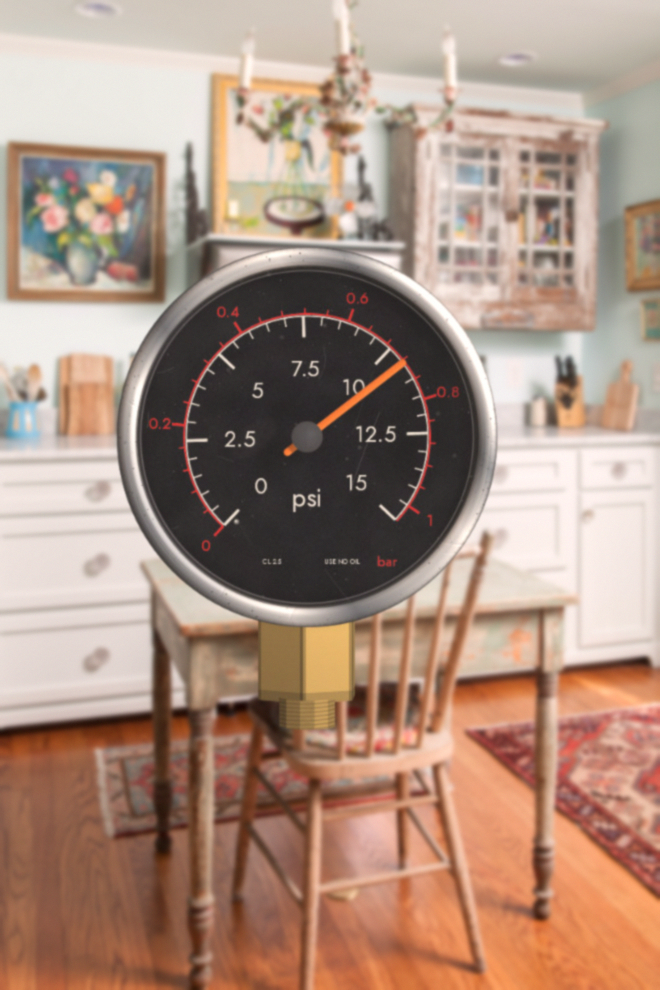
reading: **10.5** psi
